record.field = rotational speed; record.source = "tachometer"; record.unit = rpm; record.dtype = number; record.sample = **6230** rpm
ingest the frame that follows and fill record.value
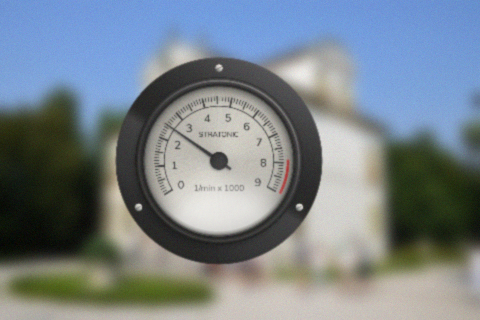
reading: **2500** rpm
